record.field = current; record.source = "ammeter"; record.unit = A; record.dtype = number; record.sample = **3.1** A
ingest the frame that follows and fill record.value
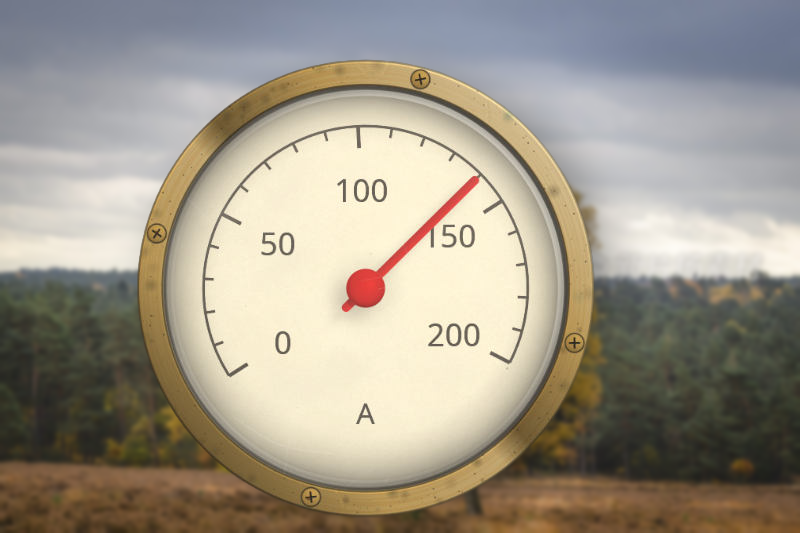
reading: **140** A
